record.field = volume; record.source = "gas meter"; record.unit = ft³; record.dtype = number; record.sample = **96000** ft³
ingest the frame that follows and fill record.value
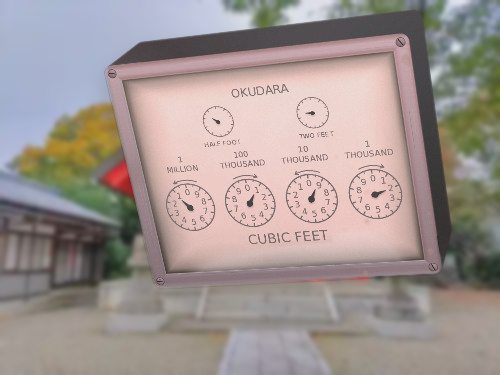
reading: **109200** ft³
